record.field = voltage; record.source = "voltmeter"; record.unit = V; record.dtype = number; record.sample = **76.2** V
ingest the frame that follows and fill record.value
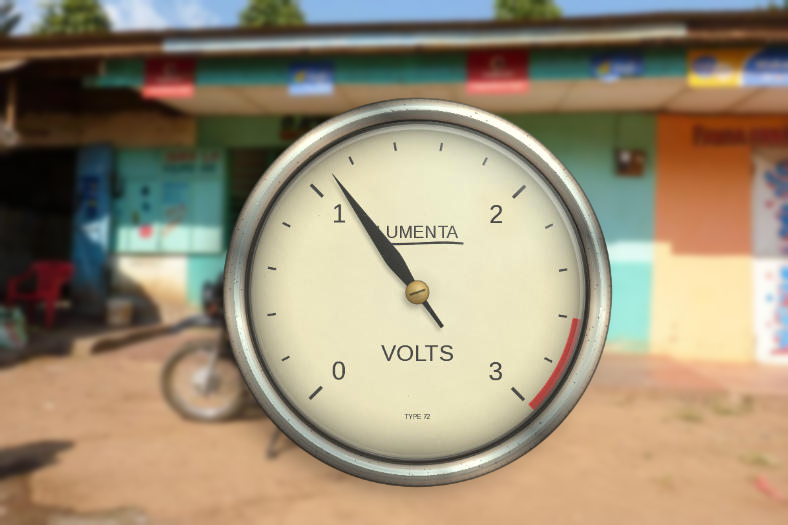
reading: **1.1** V
